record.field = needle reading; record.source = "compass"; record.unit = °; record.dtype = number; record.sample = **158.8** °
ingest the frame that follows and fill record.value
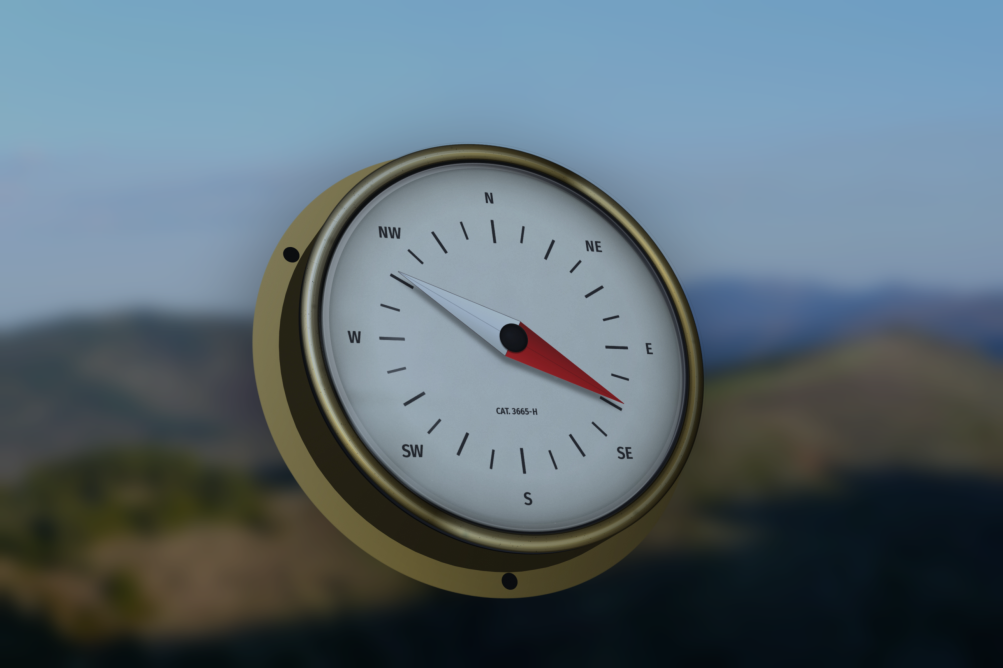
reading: **120** °
